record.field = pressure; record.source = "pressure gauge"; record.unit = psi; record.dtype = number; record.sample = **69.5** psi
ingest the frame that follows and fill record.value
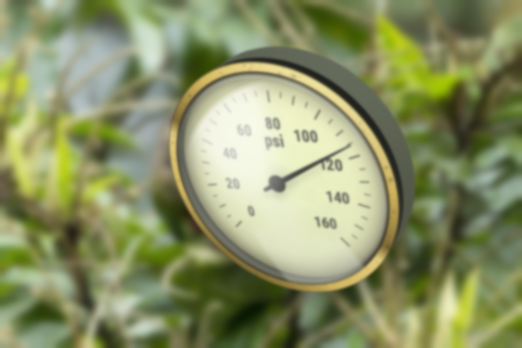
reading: **115** psi
